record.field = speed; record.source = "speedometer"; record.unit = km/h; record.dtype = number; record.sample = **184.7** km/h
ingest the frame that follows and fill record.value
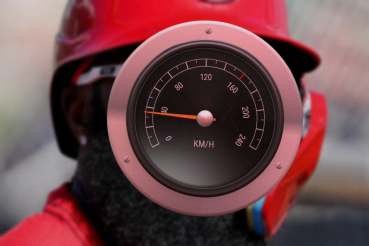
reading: **35** km/h
